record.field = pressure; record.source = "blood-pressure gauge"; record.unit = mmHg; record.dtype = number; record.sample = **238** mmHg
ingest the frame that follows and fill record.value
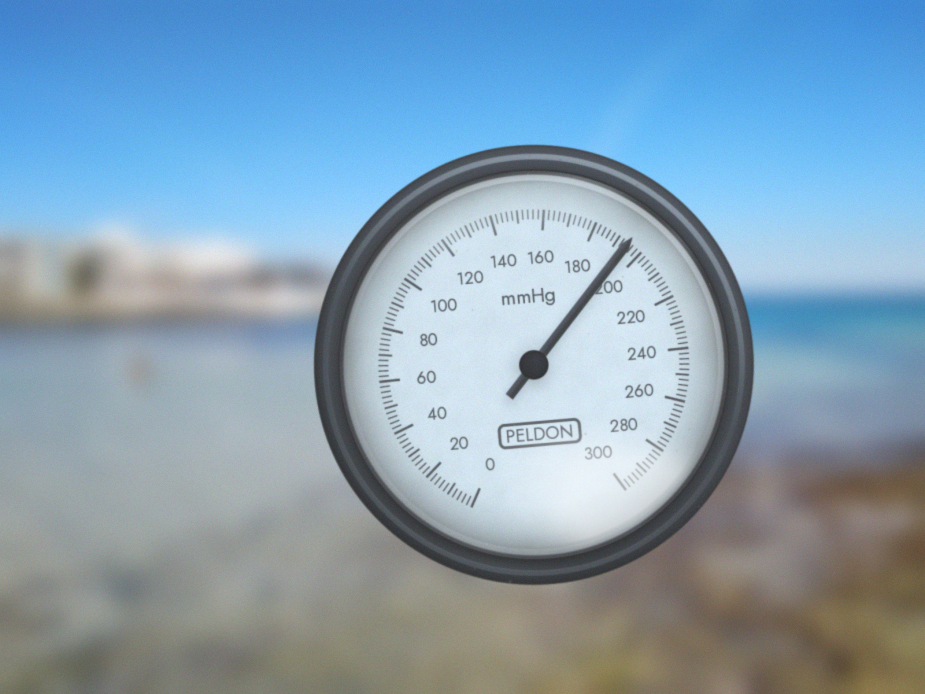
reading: **194** mmHg
